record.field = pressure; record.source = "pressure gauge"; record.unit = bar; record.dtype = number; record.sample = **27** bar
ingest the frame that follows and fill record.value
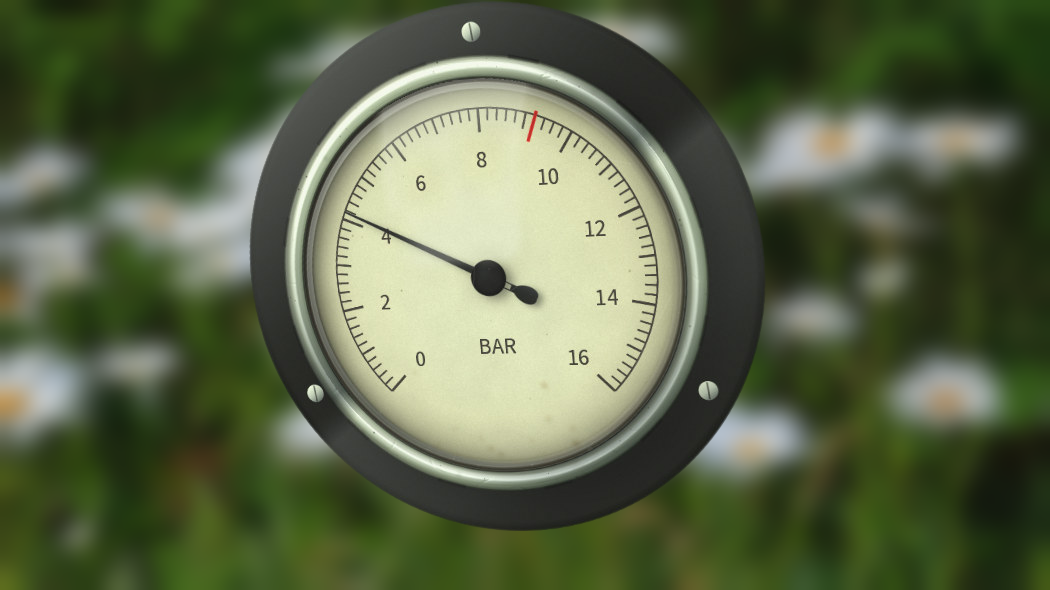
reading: **4.2** bar
